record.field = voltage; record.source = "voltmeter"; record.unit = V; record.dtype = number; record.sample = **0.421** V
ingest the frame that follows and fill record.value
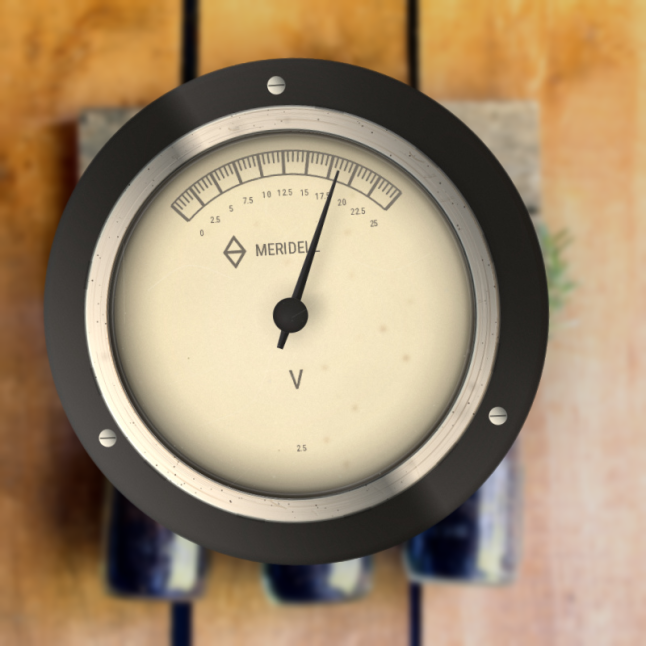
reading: **18.5** V
